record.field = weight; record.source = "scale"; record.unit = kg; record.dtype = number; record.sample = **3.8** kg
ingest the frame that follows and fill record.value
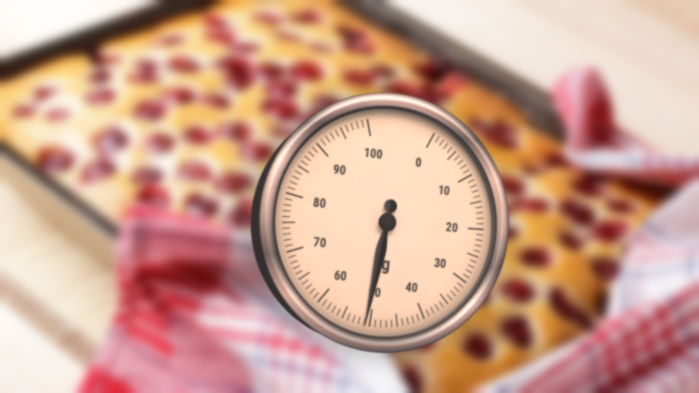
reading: **51** kg
